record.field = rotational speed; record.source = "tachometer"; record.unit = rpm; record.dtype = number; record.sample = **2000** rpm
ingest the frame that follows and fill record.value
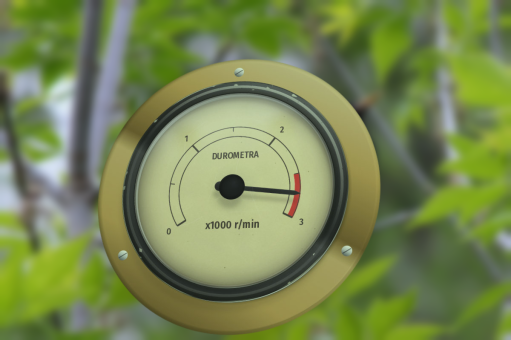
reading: **2750** rpm
